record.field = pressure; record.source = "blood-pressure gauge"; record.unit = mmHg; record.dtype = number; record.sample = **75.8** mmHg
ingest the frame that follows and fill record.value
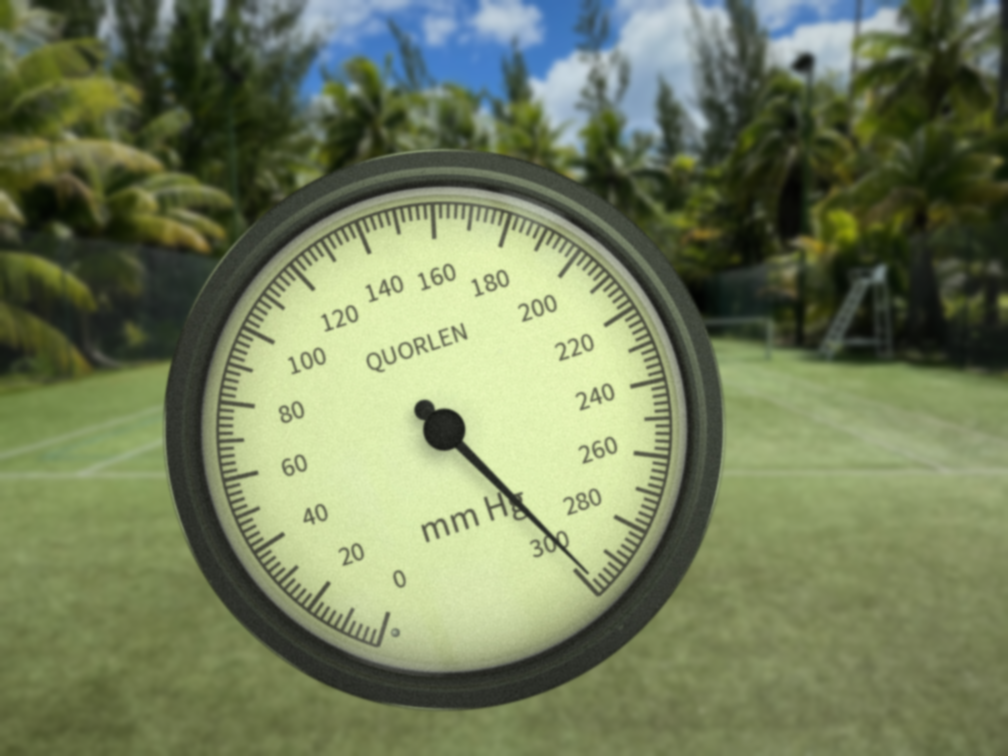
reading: **298** mmHg
